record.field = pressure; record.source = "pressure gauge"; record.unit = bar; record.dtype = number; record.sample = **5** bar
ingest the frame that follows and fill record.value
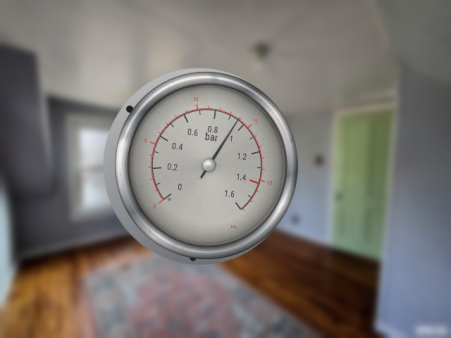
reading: **0.95** bar
